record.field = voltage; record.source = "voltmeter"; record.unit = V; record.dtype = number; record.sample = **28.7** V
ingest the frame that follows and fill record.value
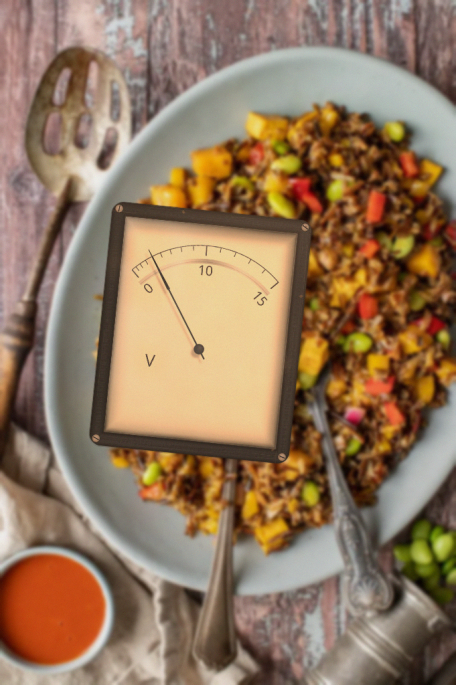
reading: **5** V
